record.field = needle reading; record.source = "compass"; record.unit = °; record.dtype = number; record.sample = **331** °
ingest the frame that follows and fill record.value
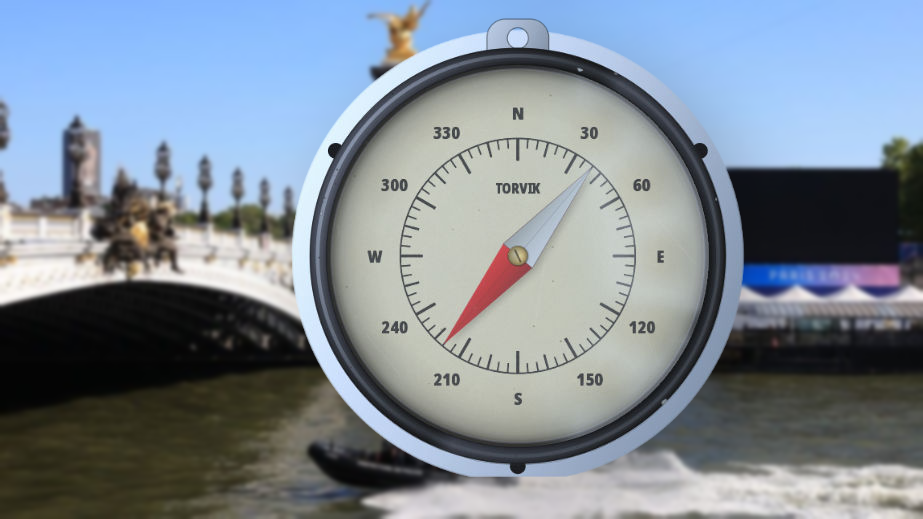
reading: **220** °
